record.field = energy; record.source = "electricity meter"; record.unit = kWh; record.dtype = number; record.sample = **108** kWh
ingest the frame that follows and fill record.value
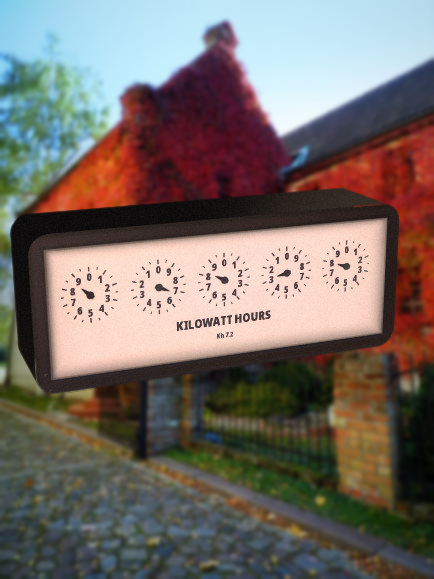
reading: **86828** kWh
